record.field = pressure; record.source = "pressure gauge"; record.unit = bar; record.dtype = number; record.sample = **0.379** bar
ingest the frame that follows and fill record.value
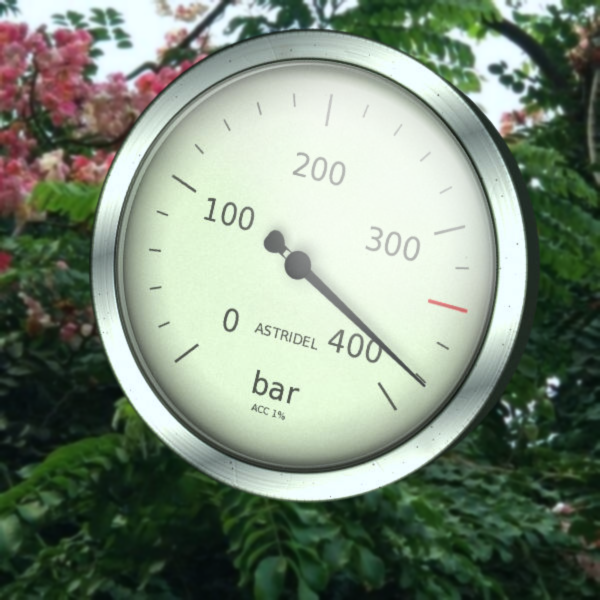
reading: **380** bar
